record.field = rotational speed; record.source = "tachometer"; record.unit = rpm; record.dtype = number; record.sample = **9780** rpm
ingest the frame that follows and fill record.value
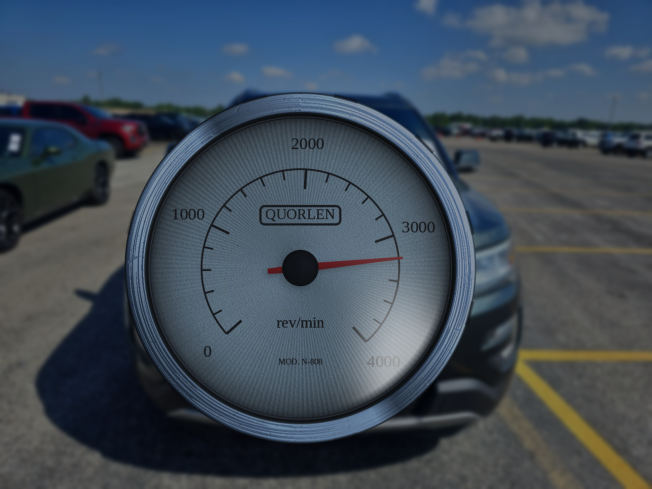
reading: **3200** rpm
